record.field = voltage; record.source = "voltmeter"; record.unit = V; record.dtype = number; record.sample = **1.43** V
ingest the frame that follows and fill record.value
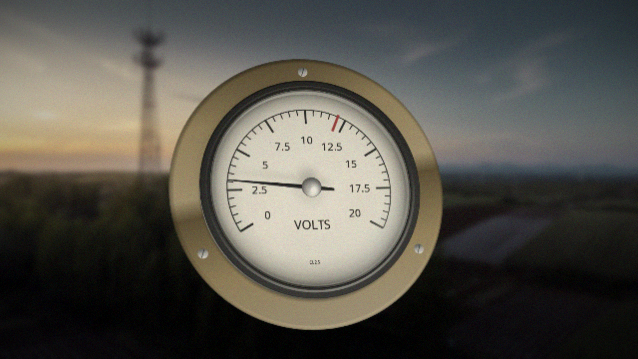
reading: **3** V
